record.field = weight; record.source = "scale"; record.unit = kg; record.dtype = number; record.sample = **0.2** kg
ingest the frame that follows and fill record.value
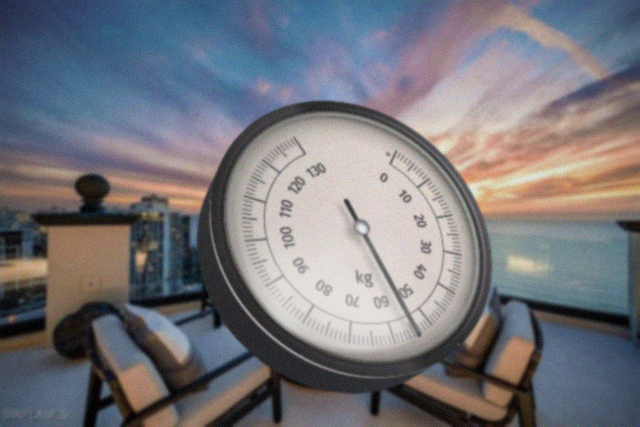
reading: **55** kg
